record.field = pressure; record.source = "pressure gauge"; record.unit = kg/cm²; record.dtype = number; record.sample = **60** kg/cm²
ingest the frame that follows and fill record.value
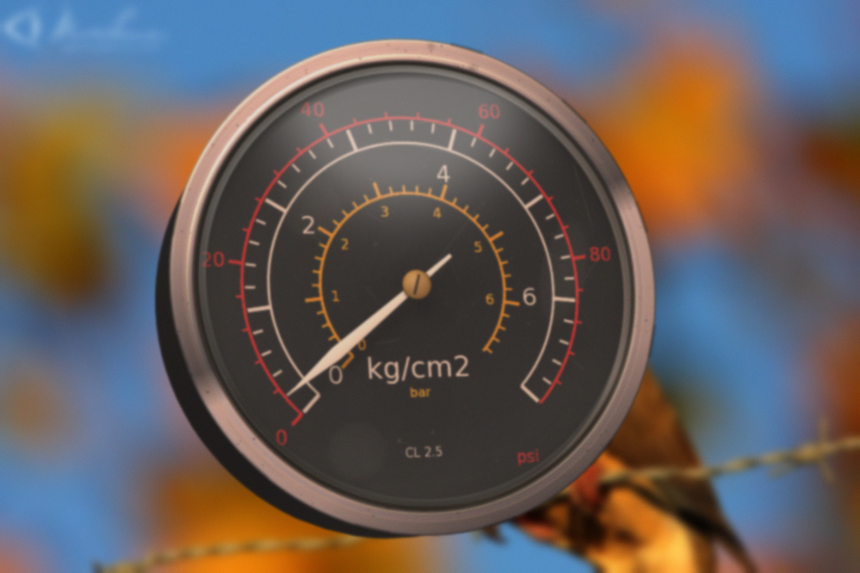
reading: **0.2** kg/cm²
